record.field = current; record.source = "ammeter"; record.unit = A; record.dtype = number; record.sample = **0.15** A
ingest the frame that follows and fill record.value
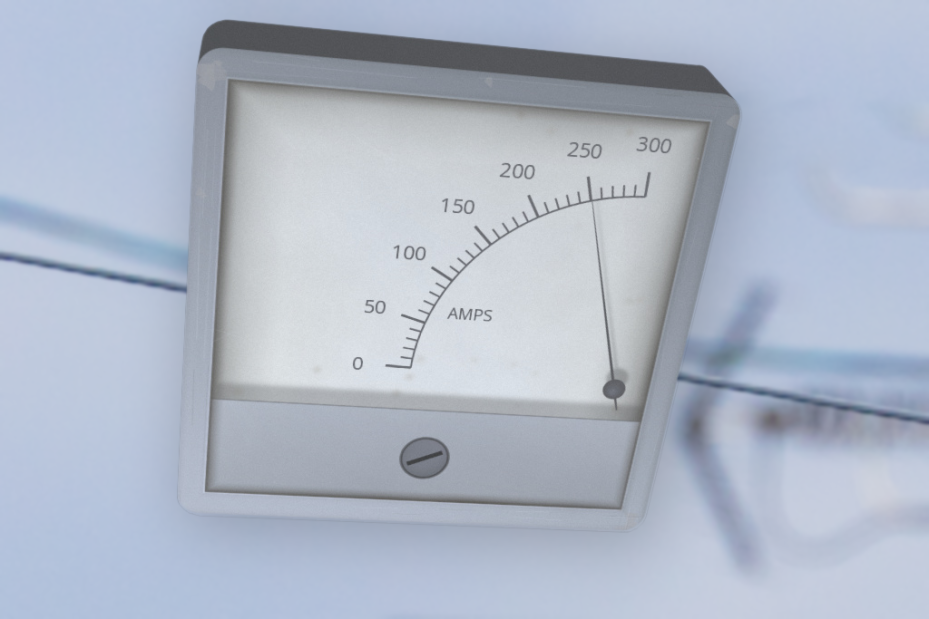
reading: **250** A
